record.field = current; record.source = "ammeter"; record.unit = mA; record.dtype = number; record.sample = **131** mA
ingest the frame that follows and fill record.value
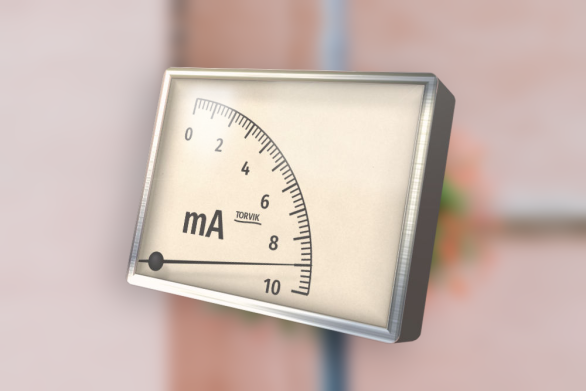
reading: **9** mA
